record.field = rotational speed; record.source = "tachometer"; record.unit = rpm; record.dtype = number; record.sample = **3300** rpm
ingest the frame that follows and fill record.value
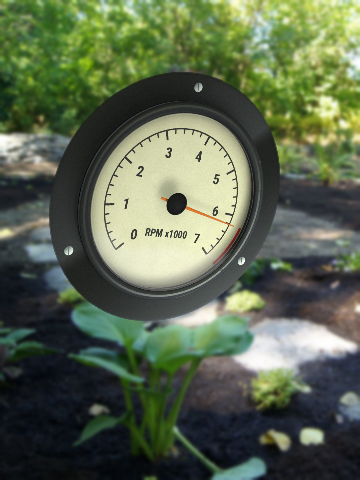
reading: **6200** rpm
